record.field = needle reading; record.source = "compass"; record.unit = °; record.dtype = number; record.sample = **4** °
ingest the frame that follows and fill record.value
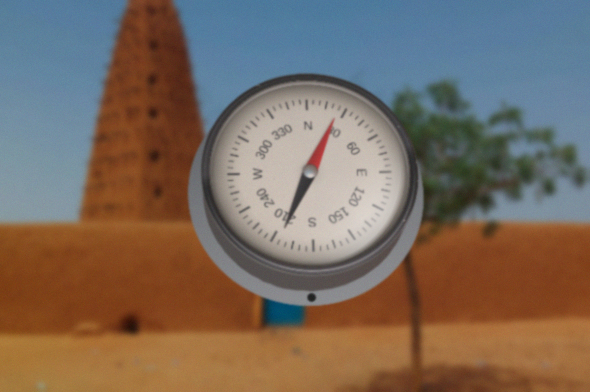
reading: **25** °
